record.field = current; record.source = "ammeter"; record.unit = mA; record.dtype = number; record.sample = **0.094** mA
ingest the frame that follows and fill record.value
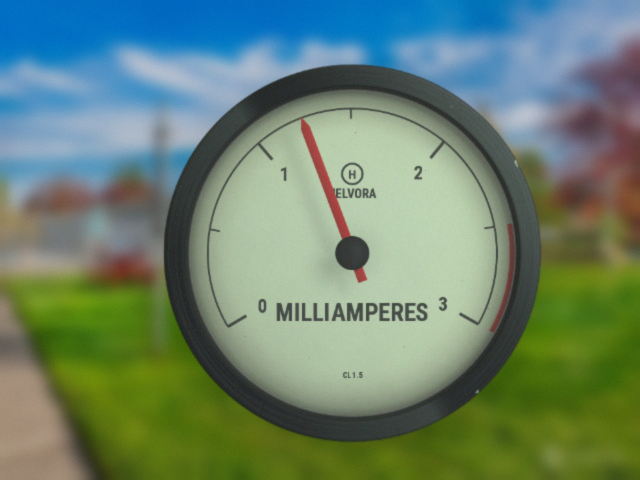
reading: **1.25** mA
